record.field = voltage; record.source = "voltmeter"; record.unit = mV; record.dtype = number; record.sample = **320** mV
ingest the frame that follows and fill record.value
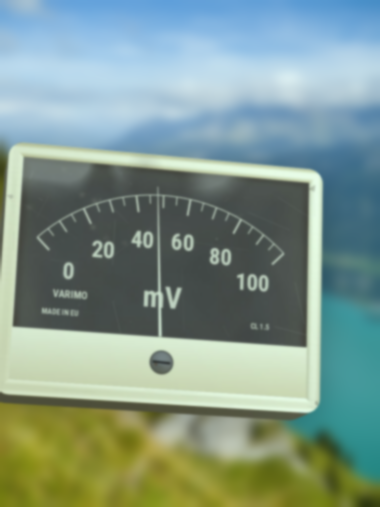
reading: **47.5** mV
